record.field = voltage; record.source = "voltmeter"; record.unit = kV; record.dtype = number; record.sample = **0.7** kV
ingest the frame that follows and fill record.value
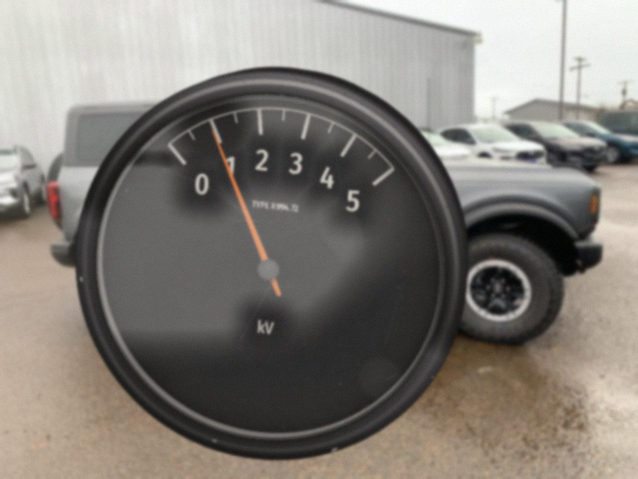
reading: **1** kV
